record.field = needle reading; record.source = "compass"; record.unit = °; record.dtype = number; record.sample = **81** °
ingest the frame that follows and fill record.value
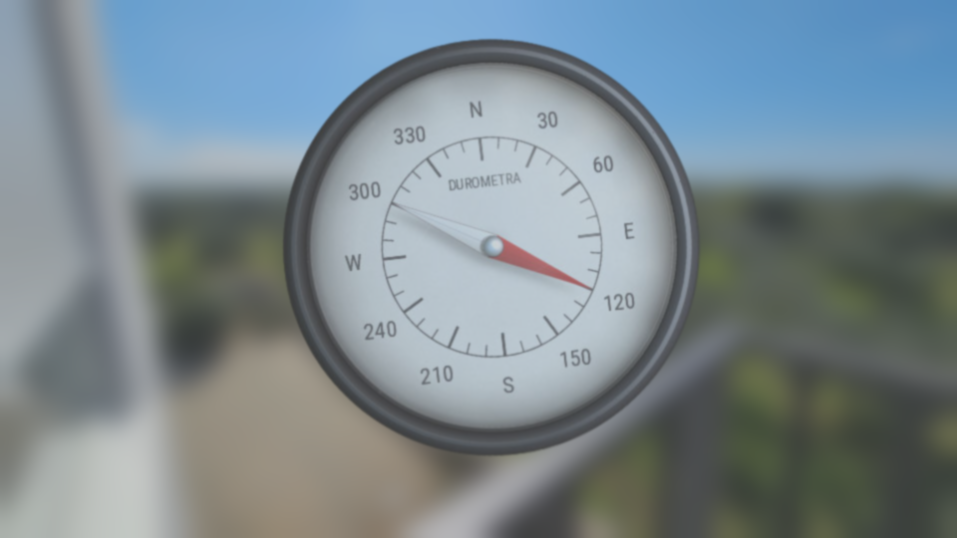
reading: **120** °
